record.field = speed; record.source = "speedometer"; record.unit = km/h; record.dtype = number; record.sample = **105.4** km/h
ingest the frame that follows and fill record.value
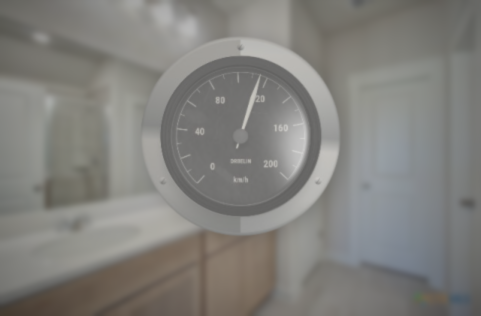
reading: **115** km/h
